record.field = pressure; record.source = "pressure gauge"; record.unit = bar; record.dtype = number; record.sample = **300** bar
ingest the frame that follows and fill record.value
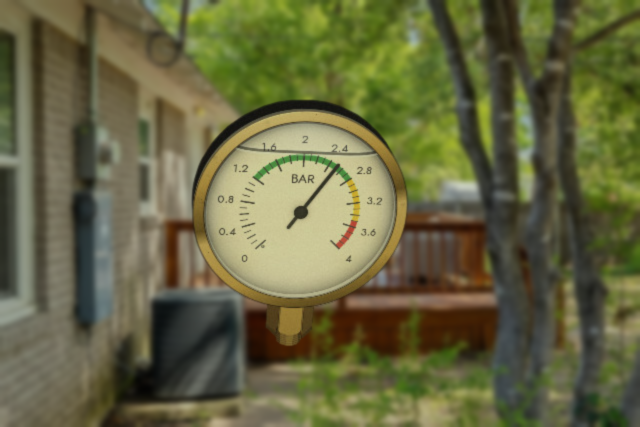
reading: **2.5** bar
